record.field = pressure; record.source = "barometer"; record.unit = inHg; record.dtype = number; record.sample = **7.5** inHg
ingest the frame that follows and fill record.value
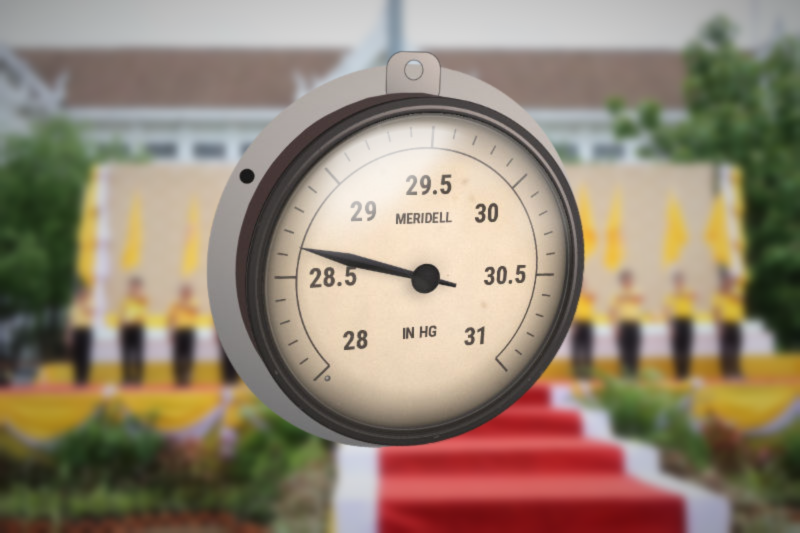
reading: **28.65** inHg
